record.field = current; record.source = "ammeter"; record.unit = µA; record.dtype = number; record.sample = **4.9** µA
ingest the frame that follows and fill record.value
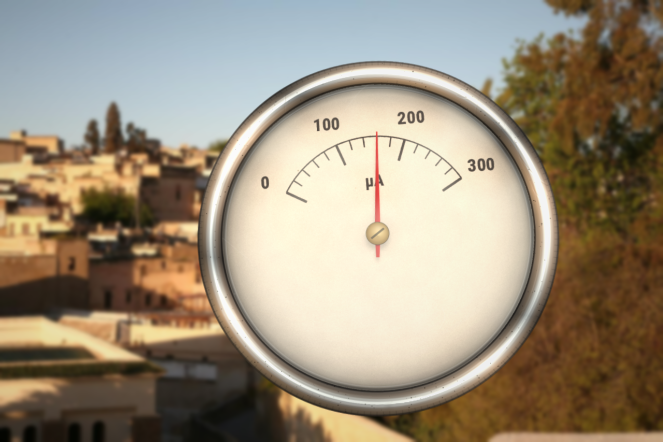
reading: **160** µA
